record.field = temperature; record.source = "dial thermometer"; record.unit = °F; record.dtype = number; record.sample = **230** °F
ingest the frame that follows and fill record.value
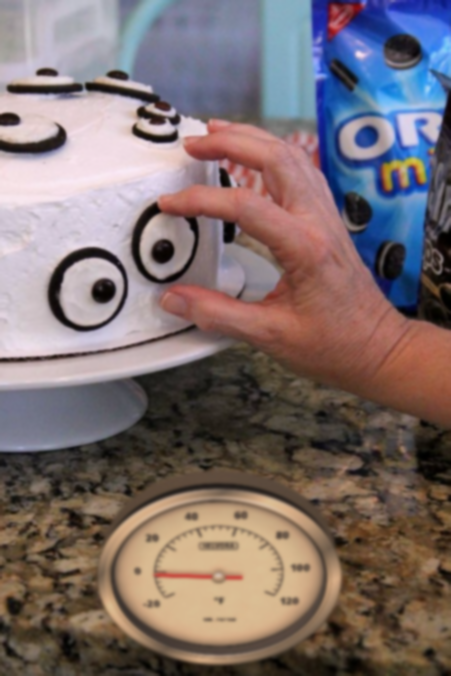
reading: **0** °F
